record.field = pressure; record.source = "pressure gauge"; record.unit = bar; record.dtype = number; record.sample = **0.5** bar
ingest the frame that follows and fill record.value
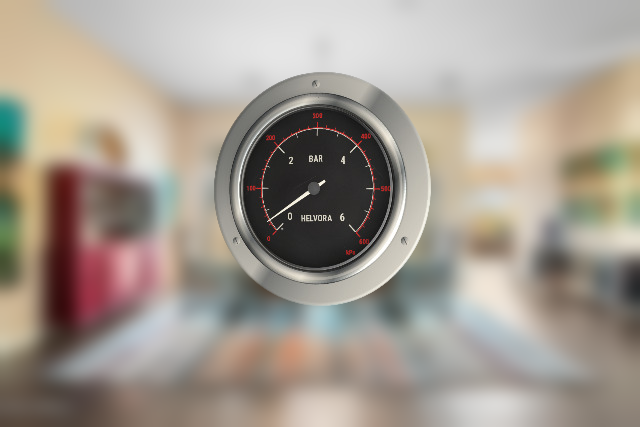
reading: **0.25** bar
